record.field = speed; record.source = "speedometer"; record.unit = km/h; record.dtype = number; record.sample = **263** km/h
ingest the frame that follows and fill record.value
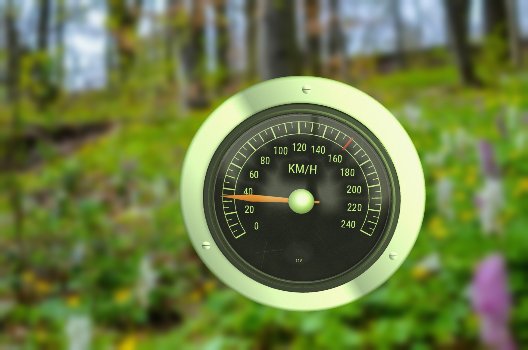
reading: **35** km/h
